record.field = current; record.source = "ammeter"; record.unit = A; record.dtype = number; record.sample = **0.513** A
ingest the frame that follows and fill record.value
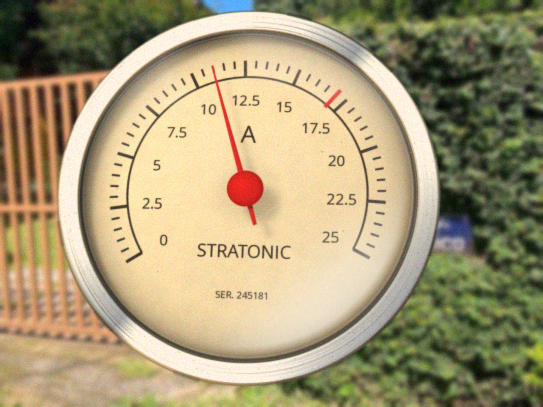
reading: **11** A
